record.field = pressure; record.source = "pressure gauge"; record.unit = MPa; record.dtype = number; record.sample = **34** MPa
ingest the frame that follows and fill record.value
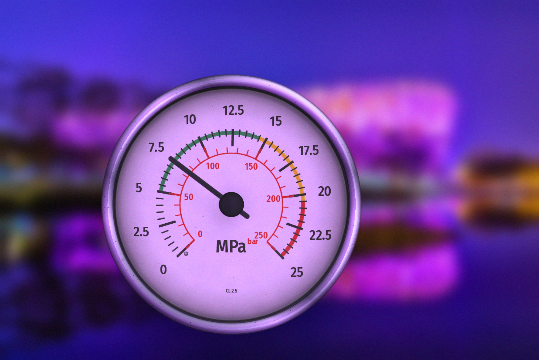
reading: **7.5** MPa
